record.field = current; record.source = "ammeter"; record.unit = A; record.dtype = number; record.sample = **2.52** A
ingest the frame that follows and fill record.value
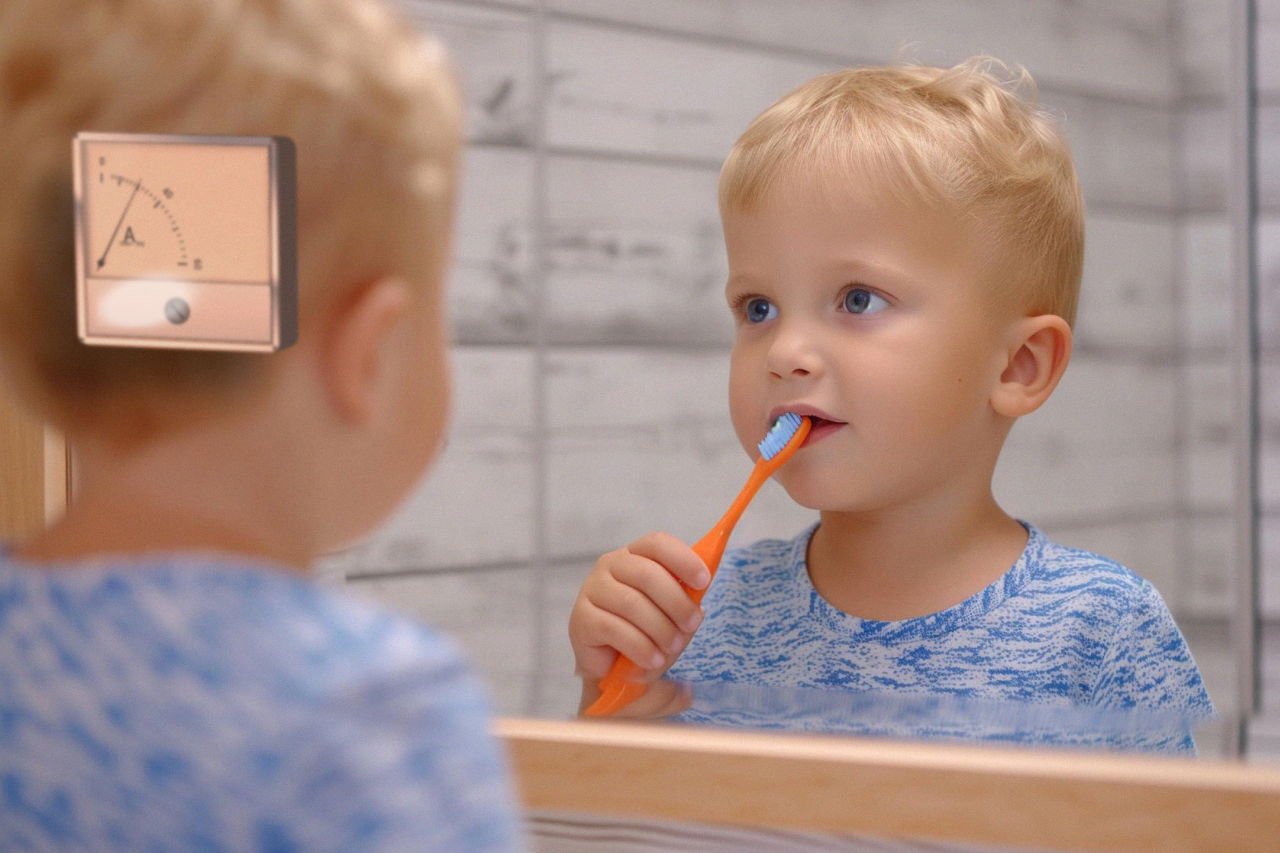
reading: **30** A
